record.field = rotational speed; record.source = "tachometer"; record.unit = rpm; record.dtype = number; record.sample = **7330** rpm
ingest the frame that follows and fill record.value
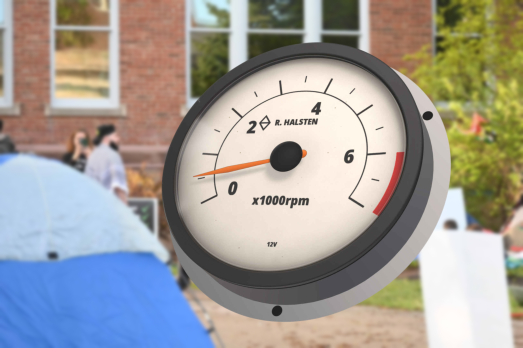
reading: **500** rpm
